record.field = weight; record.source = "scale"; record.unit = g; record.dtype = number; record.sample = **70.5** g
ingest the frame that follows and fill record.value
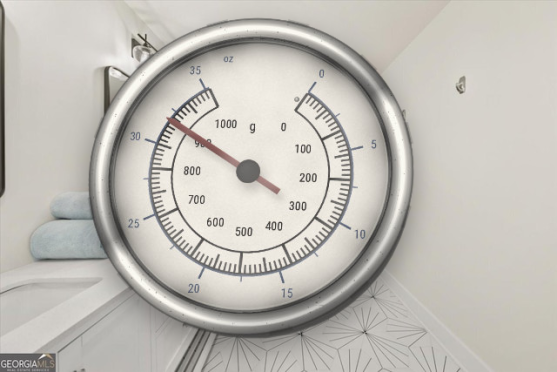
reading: **900** g
